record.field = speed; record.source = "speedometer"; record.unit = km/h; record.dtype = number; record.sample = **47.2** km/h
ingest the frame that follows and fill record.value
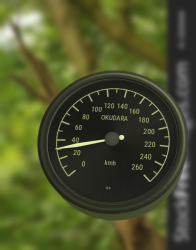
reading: **30** km/h
